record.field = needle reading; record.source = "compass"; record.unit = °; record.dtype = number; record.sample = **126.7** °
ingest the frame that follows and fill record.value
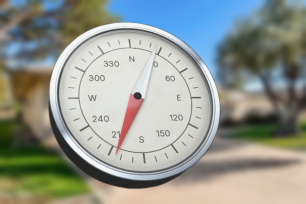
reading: **205** °
